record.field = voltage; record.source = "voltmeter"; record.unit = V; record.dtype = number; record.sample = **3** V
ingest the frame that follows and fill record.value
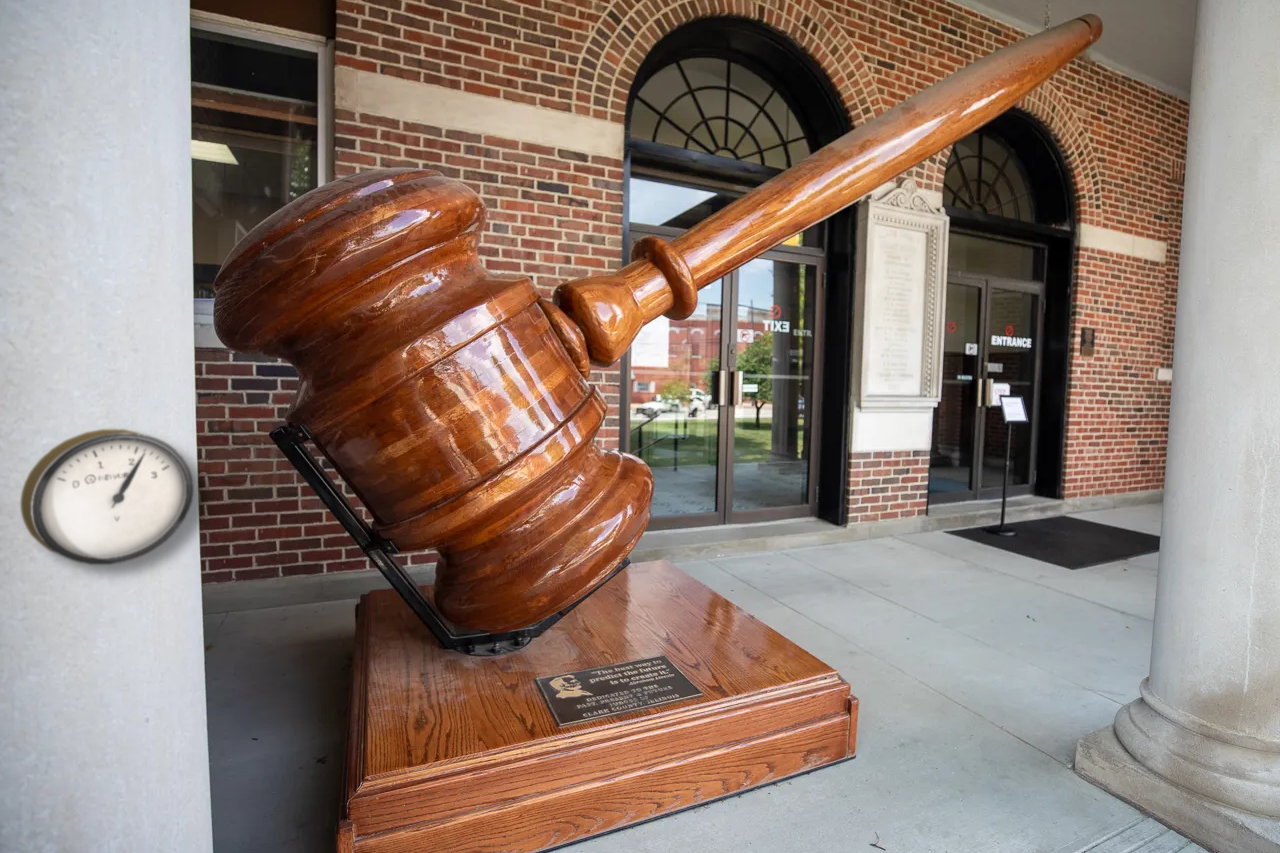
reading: **2.2** V
